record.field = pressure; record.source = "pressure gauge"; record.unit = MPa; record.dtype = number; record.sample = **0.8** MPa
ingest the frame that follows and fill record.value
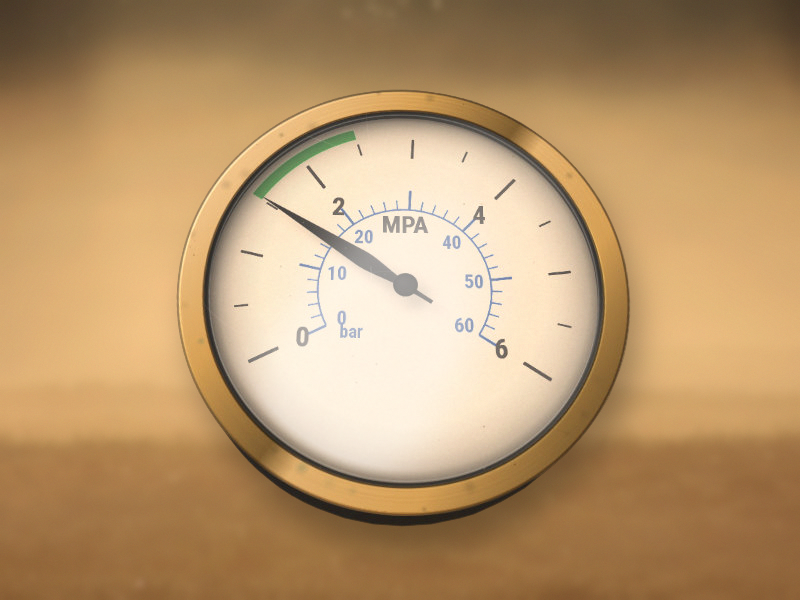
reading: **1.5** MPa
